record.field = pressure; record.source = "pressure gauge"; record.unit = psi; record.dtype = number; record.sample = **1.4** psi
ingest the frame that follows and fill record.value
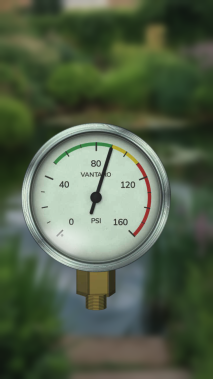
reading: **90** psi
